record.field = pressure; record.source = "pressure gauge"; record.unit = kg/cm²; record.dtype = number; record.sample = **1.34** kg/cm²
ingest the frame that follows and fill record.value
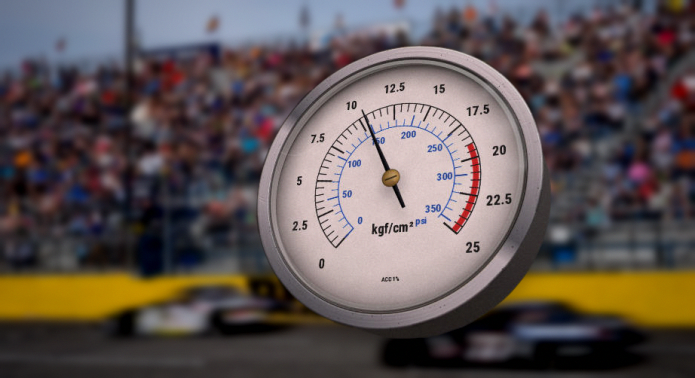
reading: **10.5** kg/cm²
